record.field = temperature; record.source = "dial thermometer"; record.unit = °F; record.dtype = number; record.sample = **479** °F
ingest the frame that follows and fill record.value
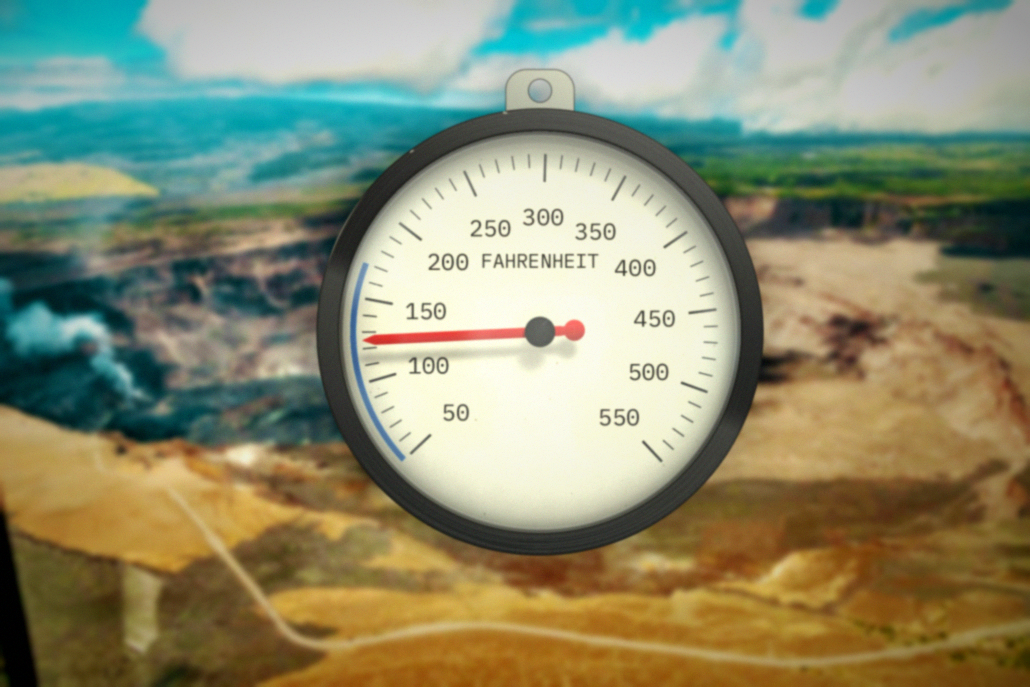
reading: **125** °F
